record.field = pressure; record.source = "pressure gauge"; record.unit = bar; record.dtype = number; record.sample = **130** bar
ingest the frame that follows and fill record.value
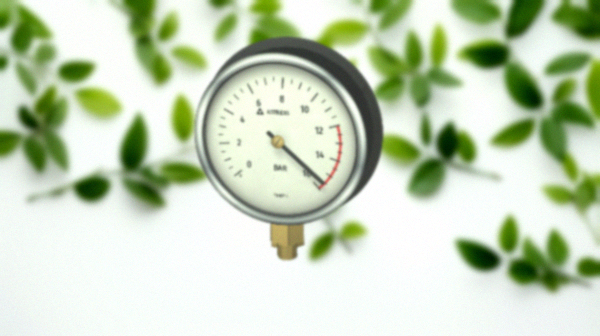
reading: **15.5** bar
